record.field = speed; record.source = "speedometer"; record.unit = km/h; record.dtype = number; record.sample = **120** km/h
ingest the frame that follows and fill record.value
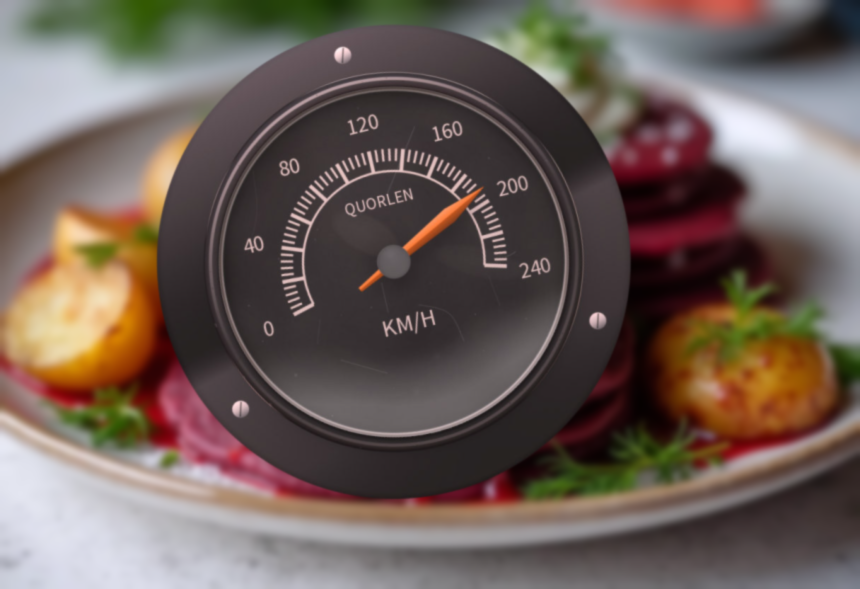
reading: **192** km/h
